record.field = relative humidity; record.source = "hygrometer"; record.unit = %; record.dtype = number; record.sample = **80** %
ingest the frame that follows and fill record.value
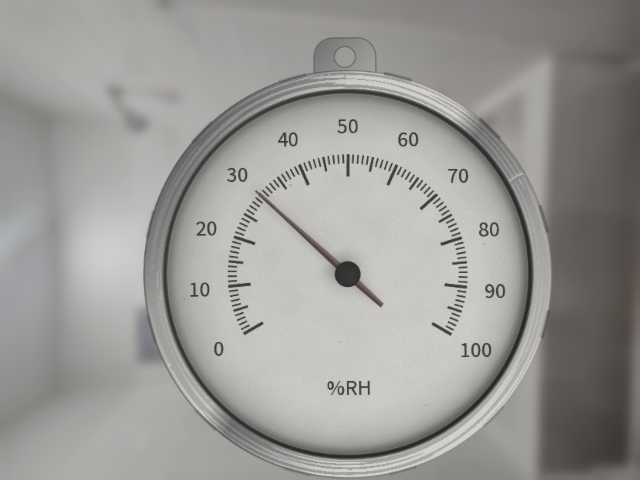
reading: **30** %
